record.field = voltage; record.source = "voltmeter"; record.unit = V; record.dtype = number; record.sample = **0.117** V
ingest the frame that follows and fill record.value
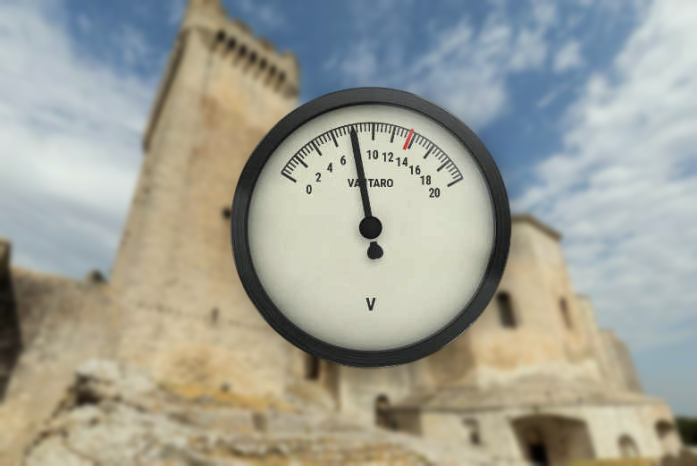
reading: **8** V
